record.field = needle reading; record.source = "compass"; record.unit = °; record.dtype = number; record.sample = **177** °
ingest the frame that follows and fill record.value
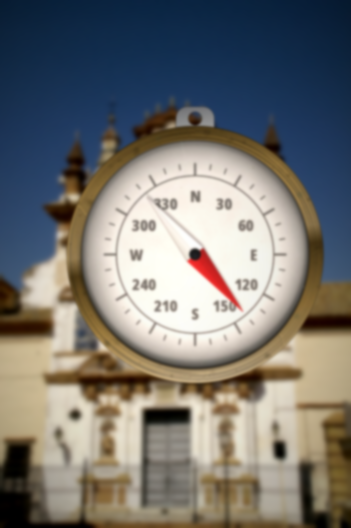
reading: **140** °
